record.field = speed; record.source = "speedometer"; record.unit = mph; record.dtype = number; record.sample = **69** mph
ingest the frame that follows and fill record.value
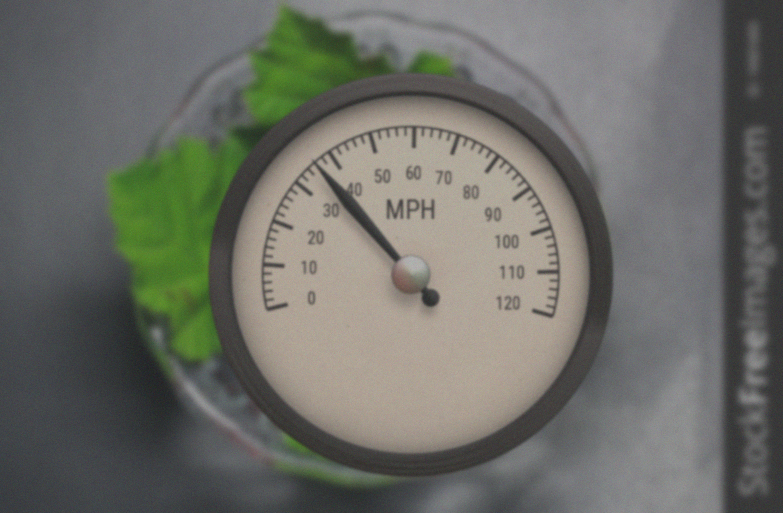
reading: **36** mph
